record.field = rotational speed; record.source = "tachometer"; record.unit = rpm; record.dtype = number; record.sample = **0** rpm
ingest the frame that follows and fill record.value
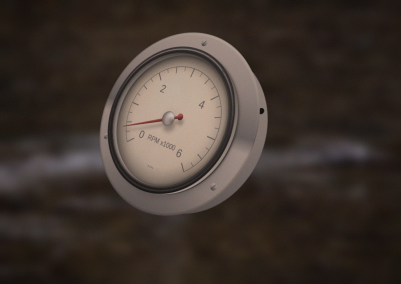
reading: **375** rpm
